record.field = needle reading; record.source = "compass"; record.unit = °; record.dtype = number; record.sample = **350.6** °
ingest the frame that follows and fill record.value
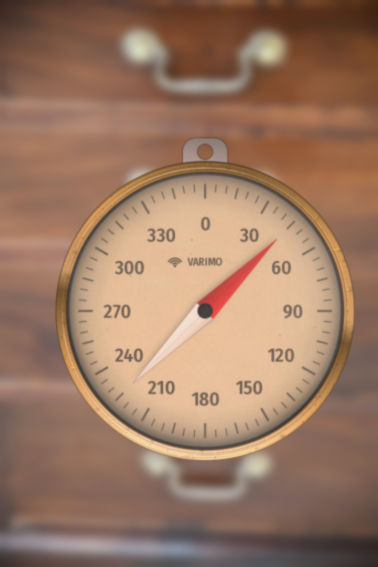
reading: **45** °
